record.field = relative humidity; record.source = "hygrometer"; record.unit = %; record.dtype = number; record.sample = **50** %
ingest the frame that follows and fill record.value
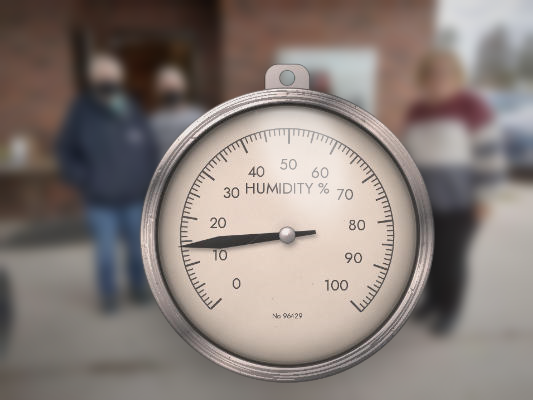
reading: **14** %
